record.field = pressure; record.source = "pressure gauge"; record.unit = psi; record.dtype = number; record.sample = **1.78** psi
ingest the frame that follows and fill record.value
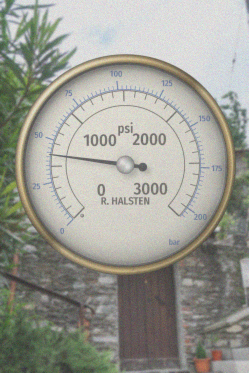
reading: **600** psi
